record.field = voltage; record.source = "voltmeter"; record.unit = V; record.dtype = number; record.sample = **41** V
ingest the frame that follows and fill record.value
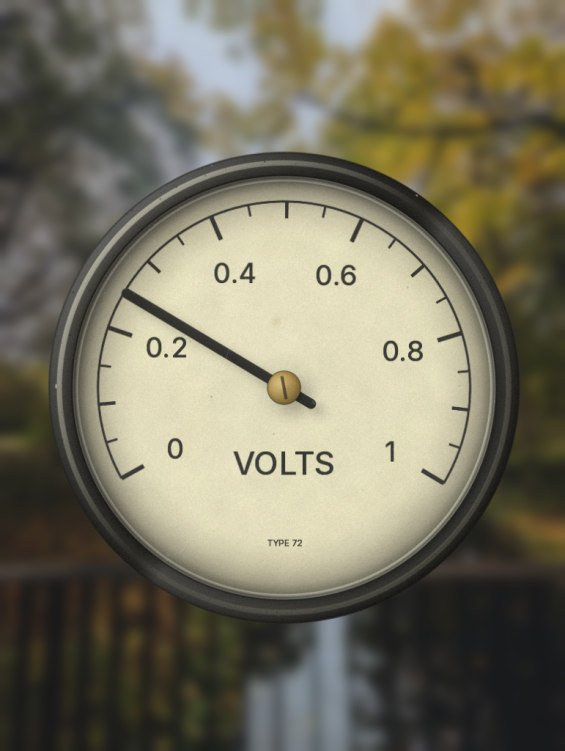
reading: **0.25** V
